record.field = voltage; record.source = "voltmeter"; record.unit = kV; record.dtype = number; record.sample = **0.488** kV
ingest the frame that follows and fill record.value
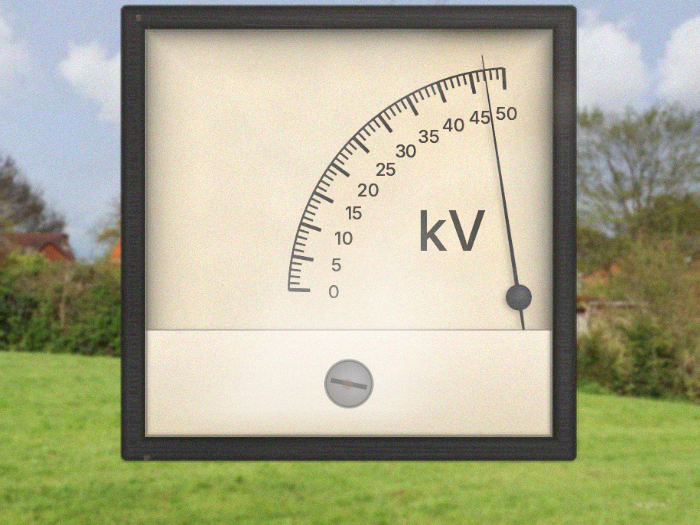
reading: **47** kV
